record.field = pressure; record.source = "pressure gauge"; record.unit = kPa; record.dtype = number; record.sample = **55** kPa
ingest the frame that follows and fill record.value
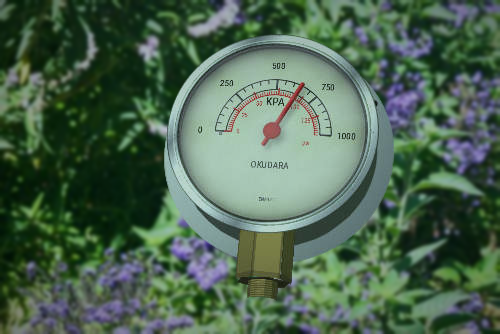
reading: **650** kPa
